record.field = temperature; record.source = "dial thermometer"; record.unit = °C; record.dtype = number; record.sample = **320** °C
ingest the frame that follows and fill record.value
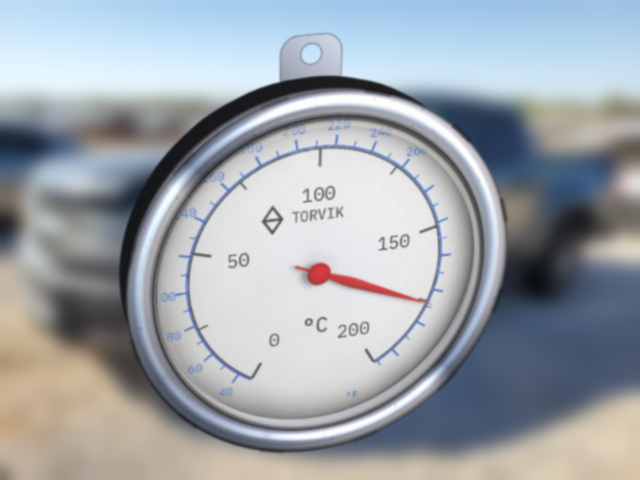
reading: **175** °C
